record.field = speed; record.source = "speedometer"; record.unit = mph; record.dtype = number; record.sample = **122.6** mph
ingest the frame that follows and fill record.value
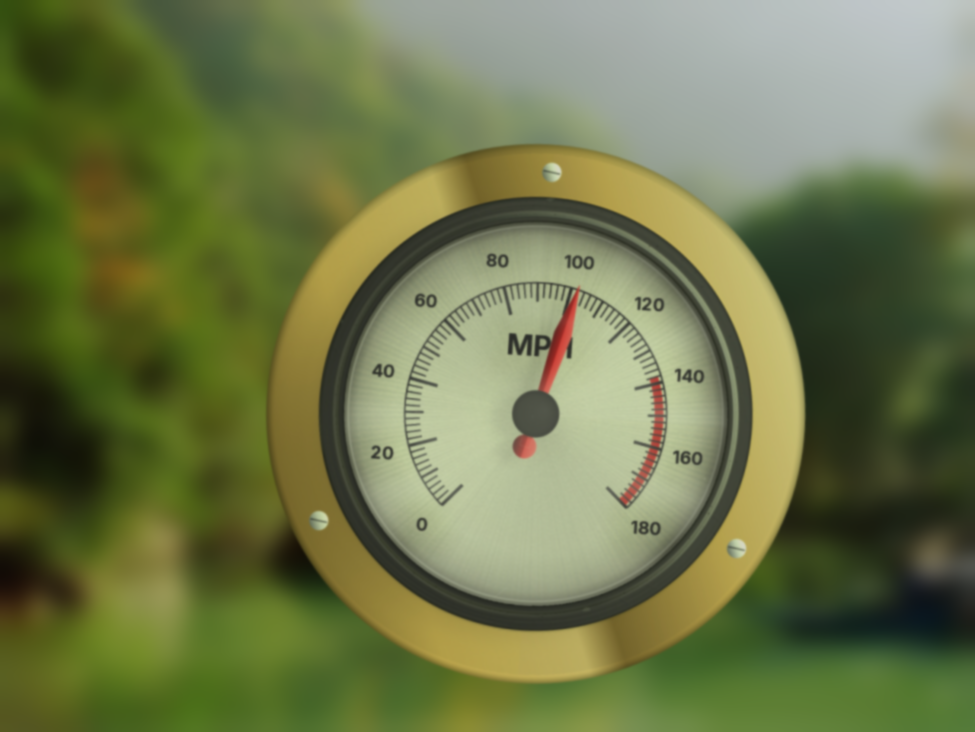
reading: **102** mph
